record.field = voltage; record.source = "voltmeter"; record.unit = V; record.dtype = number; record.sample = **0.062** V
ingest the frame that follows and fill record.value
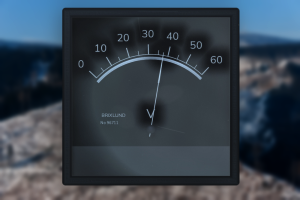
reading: **37.5** V
